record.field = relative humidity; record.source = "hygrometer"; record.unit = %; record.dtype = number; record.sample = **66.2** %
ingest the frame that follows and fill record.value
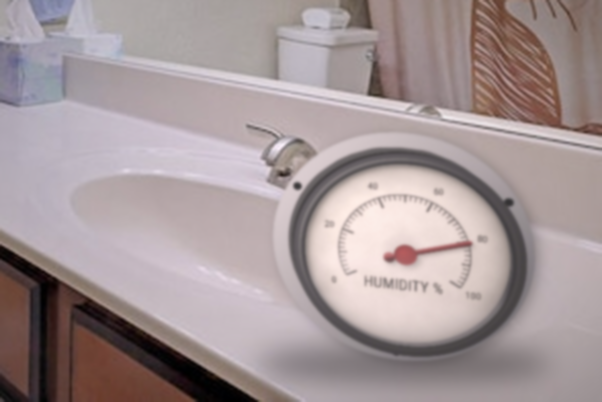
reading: **80** %
